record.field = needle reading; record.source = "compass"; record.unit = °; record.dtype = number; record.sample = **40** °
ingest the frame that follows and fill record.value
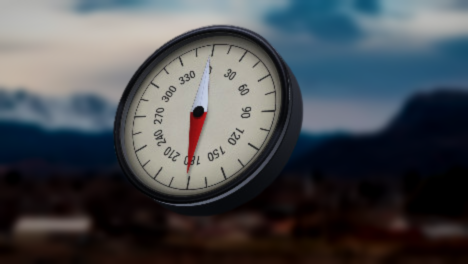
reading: **180** °
